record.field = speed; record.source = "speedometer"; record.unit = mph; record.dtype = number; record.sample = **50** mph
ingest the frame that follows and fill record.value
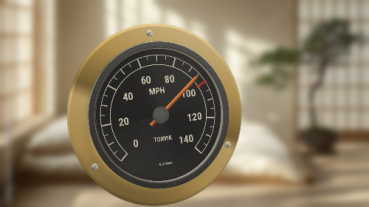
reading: **95** mph
